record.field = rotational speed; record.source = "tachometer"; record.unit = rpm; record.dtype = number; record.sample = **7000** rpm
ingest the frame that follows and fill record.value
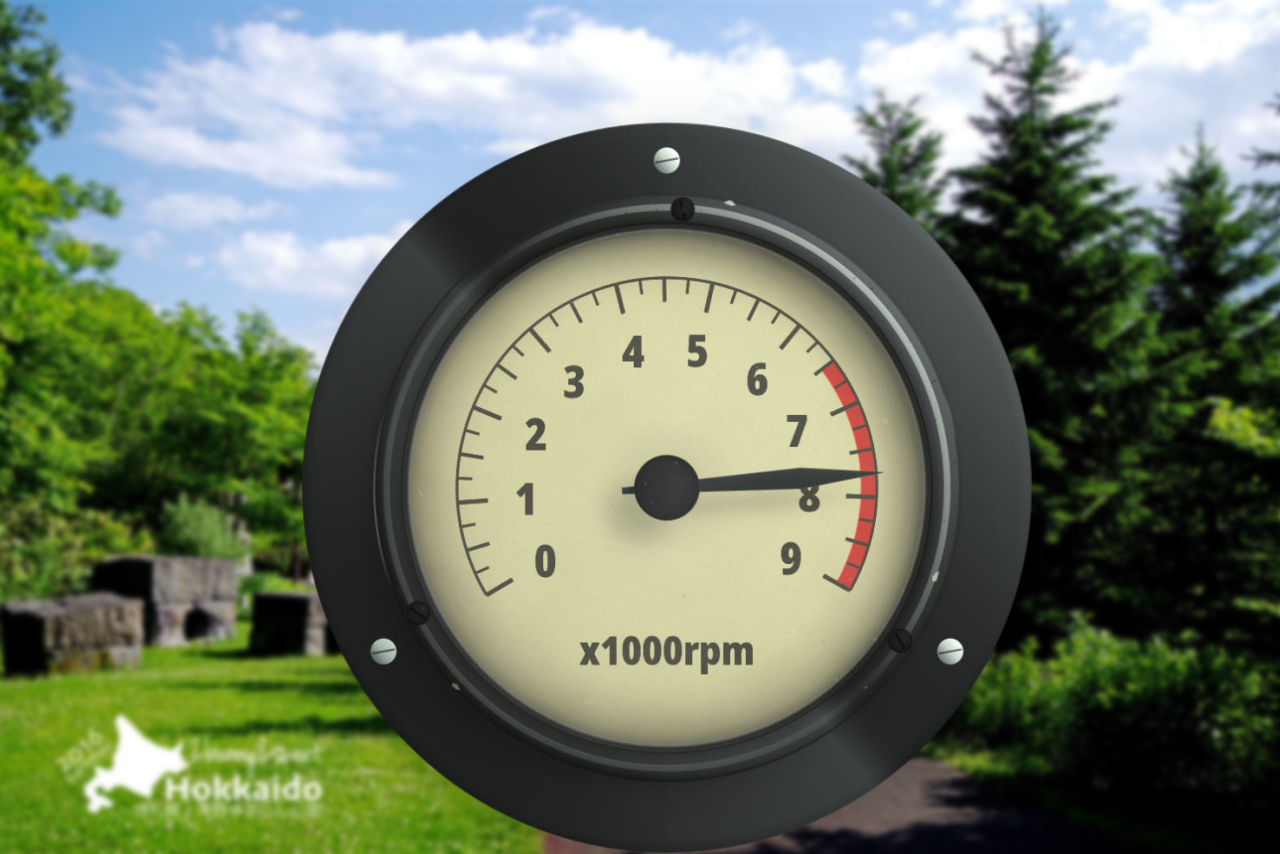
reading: **7750** rpm
